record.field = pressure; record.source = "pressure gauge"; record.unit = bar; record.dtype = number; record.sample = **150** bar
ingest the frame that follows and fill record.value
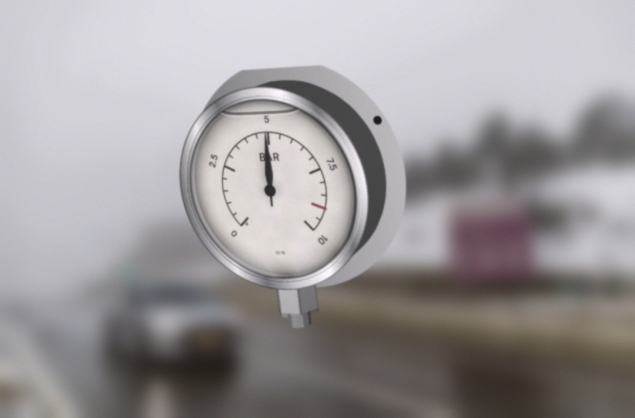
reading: **5** bar
